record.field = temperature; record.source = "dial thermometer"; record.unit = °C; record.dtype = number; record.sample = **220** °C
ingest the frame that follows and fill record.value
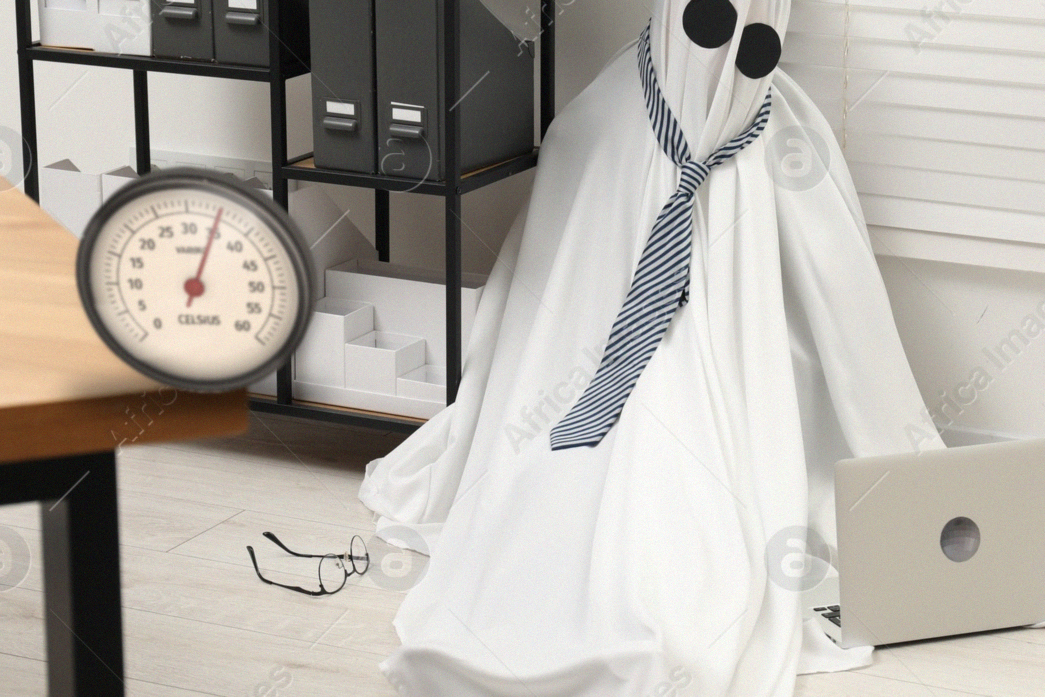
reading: **35** °C
